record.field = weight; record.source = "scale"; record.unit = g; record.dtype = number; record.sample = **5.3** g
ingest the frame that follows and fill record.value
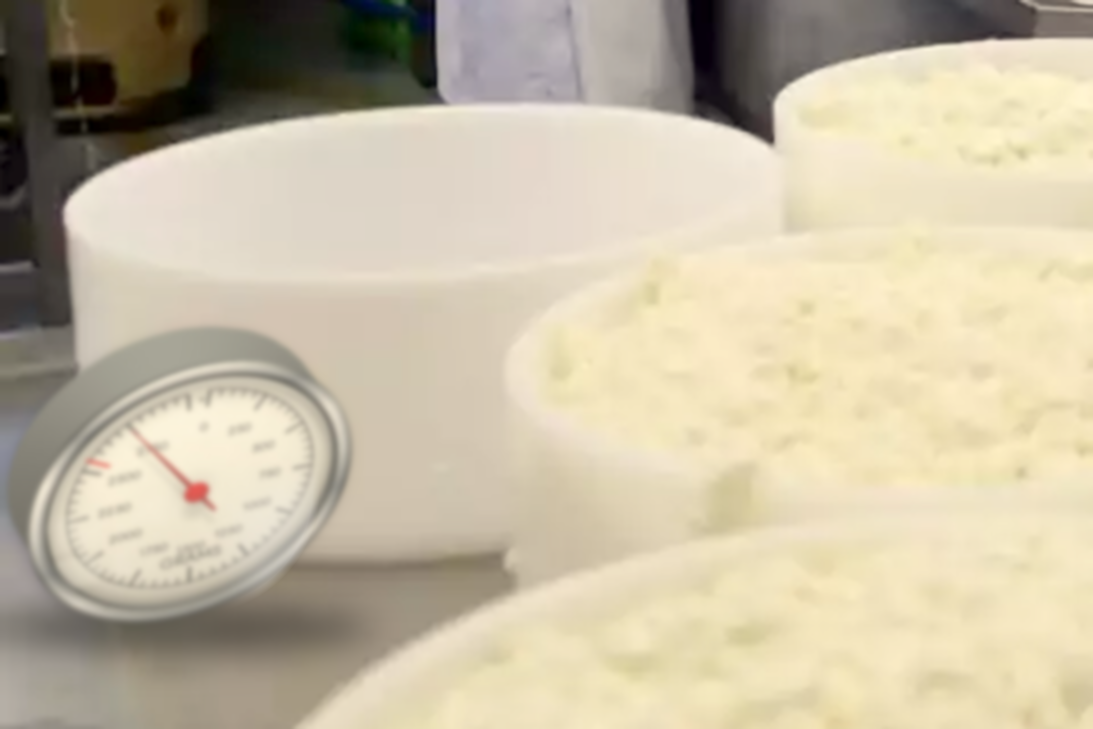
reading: **2750** g
